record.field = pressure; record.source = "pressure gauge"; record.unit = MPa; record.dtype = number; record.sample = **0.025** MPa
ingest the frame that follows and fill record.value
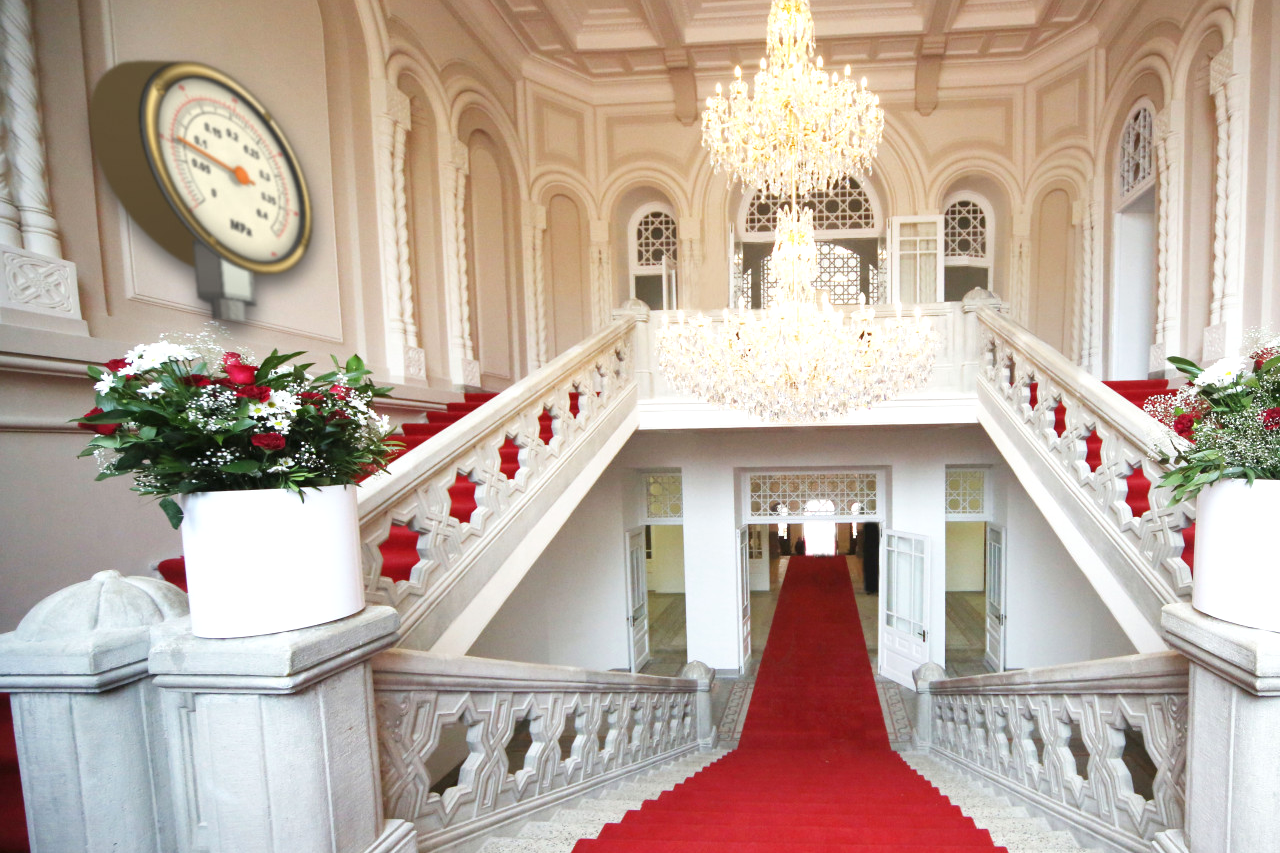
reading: **0.075** MPa
